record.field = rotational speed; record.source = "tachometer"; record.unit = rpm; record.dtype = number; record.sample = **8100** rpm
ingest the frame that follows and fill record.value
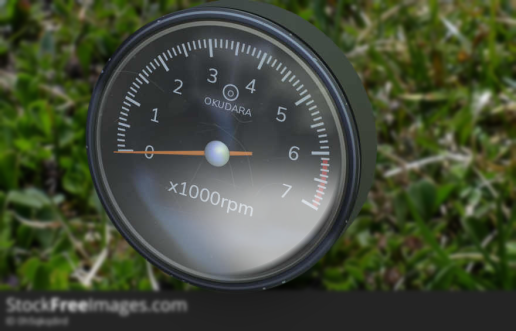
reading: **0** rpm
